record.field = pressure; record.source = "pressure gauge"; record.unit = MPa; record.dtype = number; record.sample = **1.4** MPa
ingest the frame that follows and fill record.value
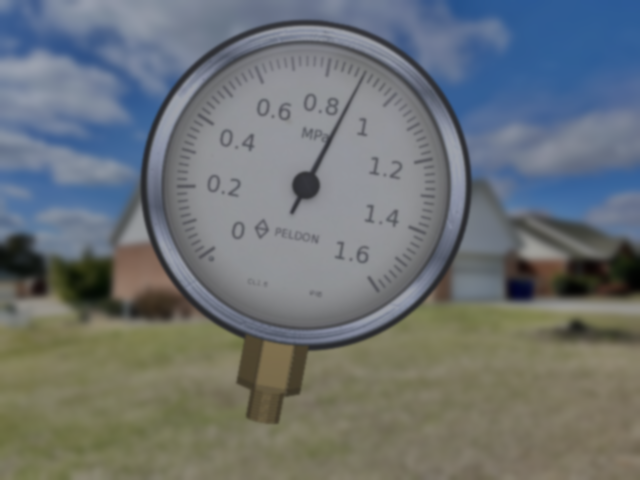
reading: **0.9** MPa
